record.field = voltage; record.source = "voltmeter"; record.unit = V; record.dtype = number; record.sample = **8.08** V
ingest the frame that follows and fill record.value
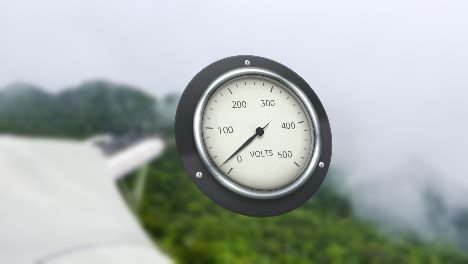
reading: **20** V
